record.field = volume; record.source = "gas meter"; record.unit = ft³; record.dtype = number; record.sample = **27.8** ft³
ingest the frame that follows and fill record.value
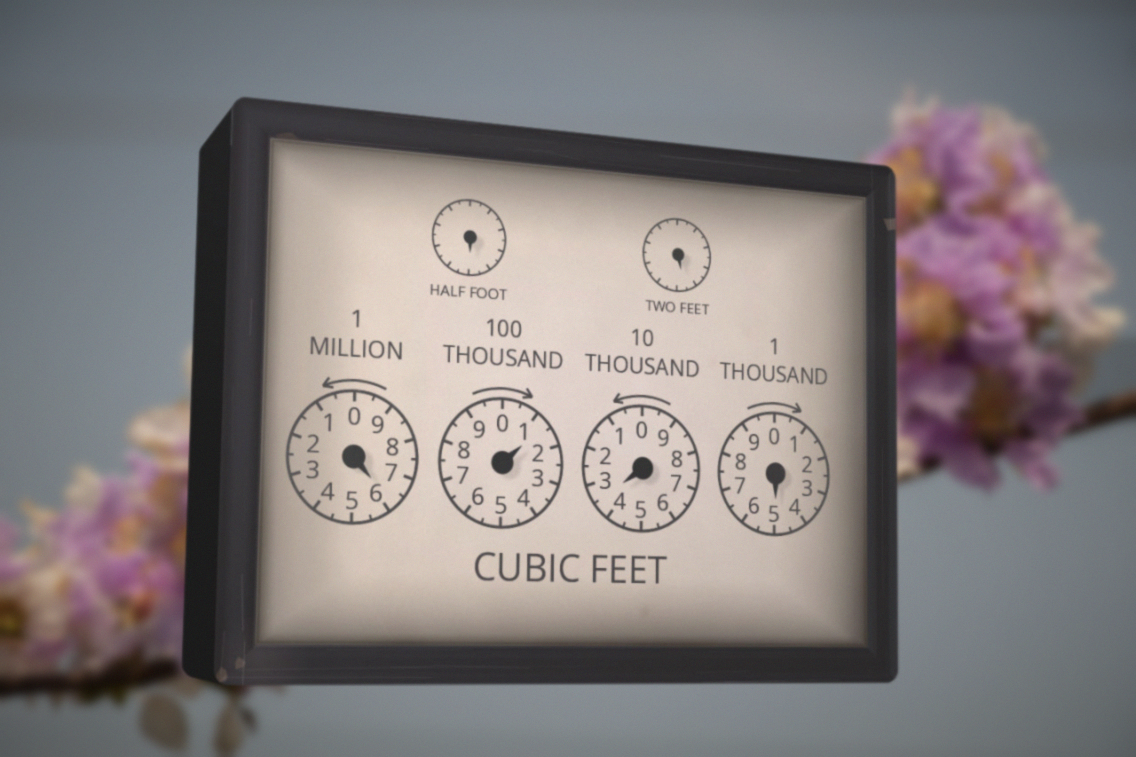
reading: **613500** ft³
